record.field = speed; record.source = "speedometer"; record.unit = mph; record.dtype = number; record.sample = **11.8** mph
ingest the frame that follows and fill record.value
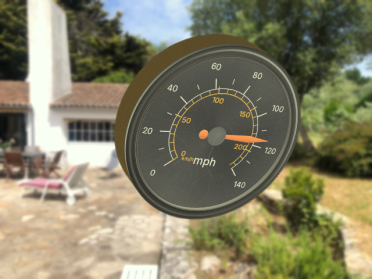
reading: **115** mph
